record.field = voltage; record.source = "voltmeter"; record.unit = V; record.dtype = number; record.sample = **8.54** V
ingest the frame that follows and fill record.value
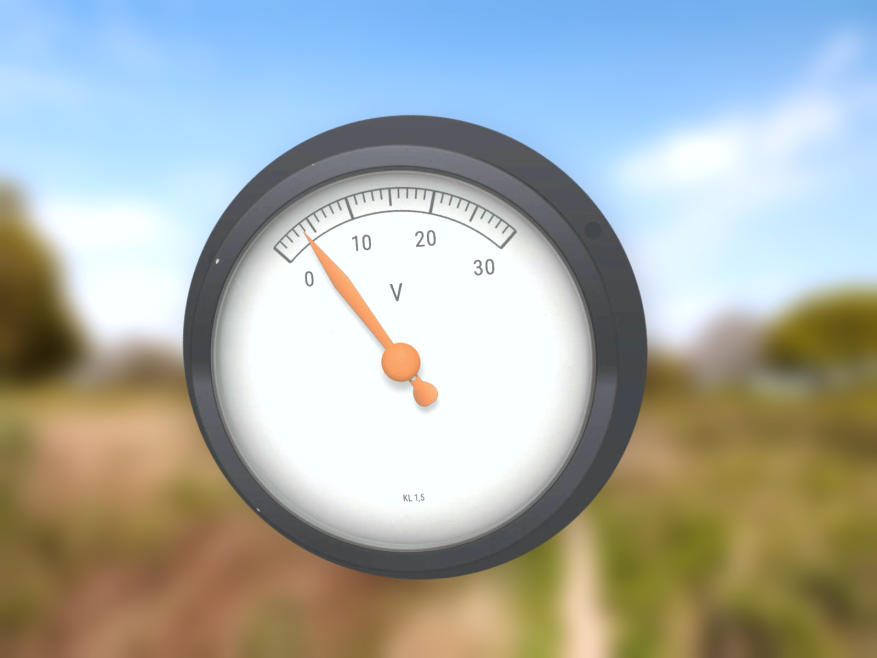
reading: **4** V
